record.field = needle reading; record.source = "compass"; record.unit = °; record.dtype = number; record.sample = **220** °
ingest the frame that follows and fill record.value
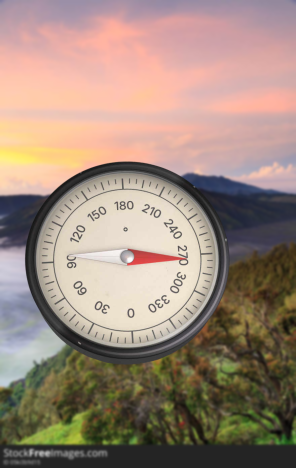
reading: **275** °
